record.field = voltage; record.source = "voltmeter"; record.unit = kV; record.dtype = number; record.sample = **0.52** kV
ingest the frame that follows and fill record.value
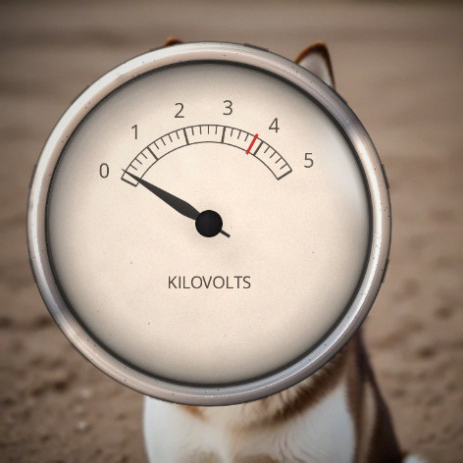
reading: **0.2** kV
